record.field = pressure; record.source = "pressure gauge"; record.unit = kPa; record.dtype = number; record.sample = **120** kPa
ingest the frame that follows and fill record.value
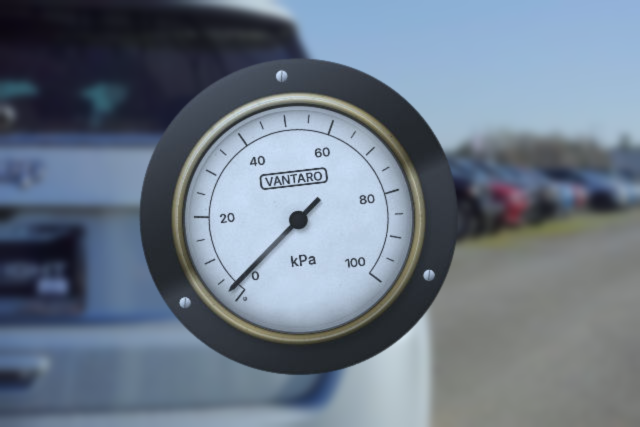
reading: **2.5** kPa
